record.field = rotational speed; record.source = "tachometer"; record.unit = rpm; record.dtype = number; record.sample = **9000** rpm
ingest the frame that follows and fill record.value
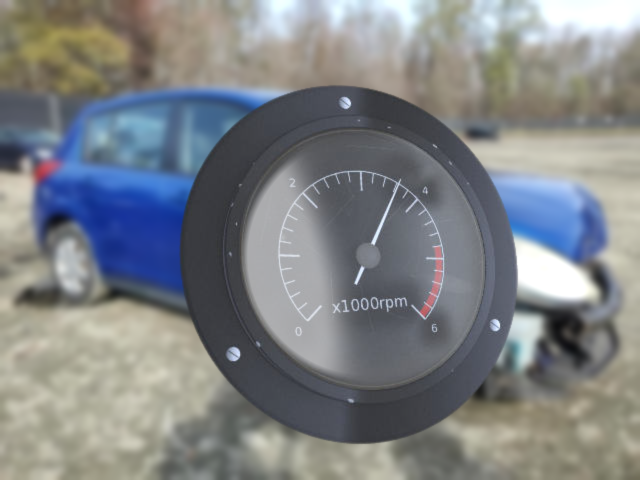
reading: **3600** rpm
